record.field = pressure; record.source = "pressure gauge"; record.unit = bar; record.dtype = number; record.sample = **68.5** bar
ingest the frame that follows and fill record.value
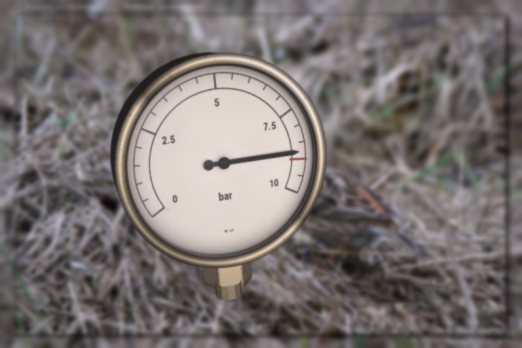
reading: **8.75** bar
